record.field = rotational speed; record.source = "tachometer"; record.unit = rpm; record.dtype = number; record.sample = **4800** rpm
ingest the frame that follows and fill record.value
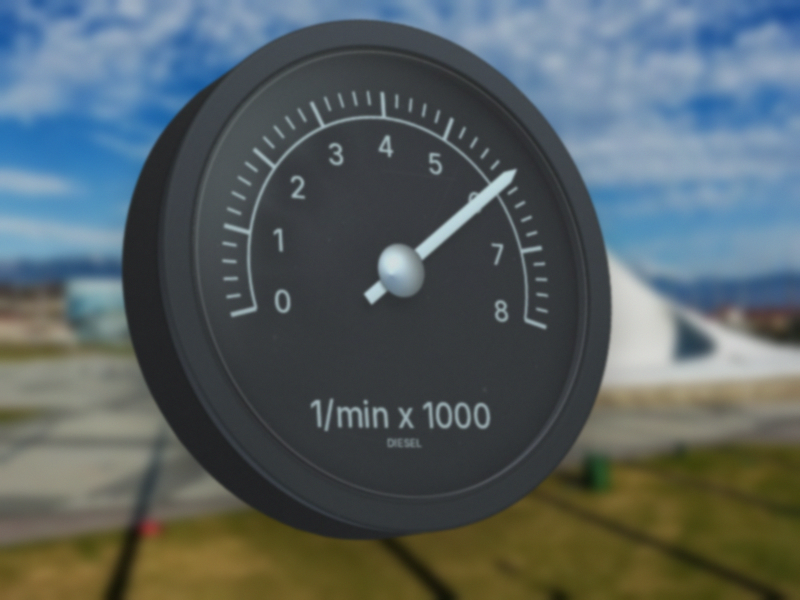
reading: **6000** rpm
